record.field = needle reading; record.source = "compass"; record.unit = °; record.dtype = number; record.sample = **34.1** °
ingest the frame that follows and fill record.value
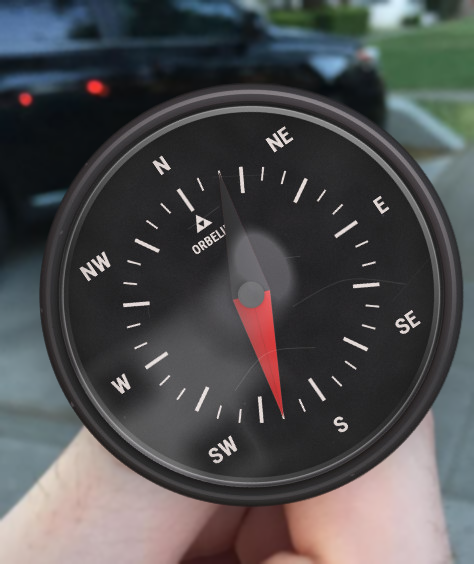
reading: **200** °
